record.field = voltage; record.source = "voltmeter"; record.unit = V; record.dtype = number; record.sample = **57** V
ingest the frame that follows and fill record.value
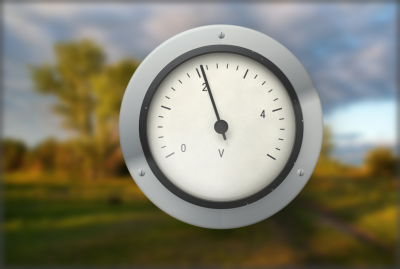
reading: **2.1** V
